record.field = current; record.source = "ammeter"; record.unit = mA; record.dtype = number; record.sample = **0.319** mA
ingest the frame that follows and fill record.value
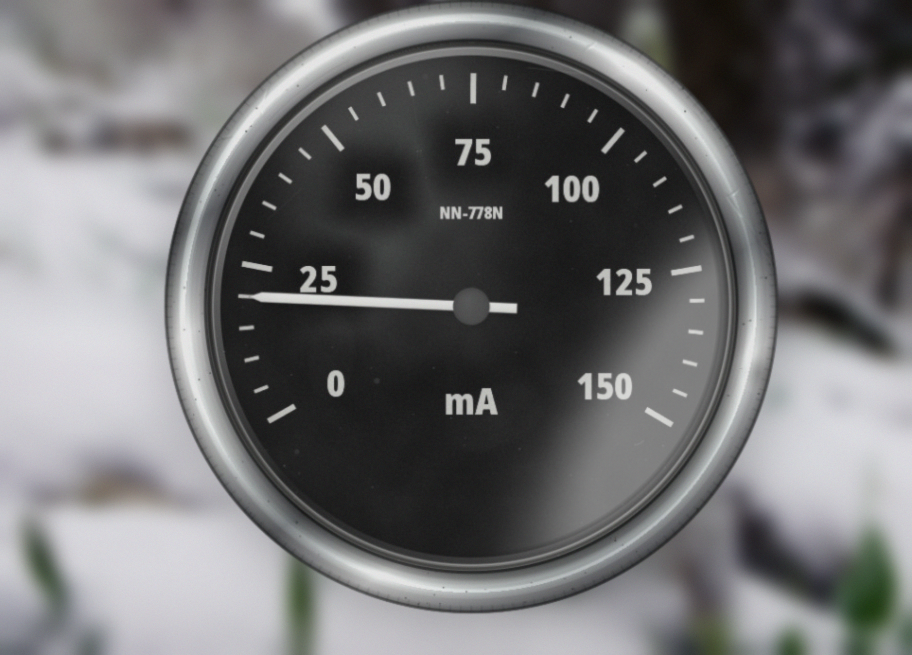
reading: **20** mA
